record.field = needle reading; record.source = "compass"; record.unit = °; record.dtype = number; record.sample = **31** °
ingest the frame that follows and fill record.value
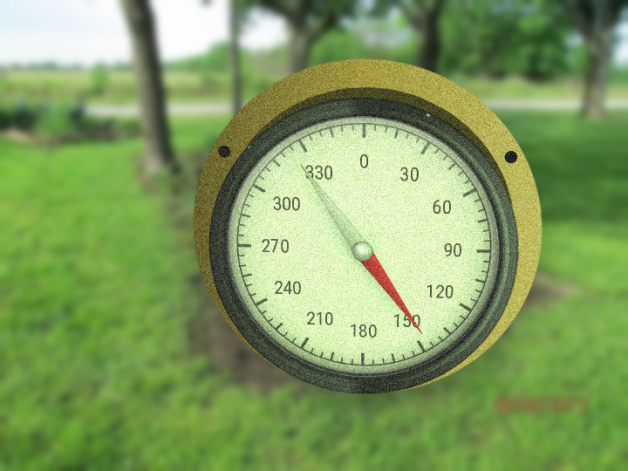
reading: **145** °
